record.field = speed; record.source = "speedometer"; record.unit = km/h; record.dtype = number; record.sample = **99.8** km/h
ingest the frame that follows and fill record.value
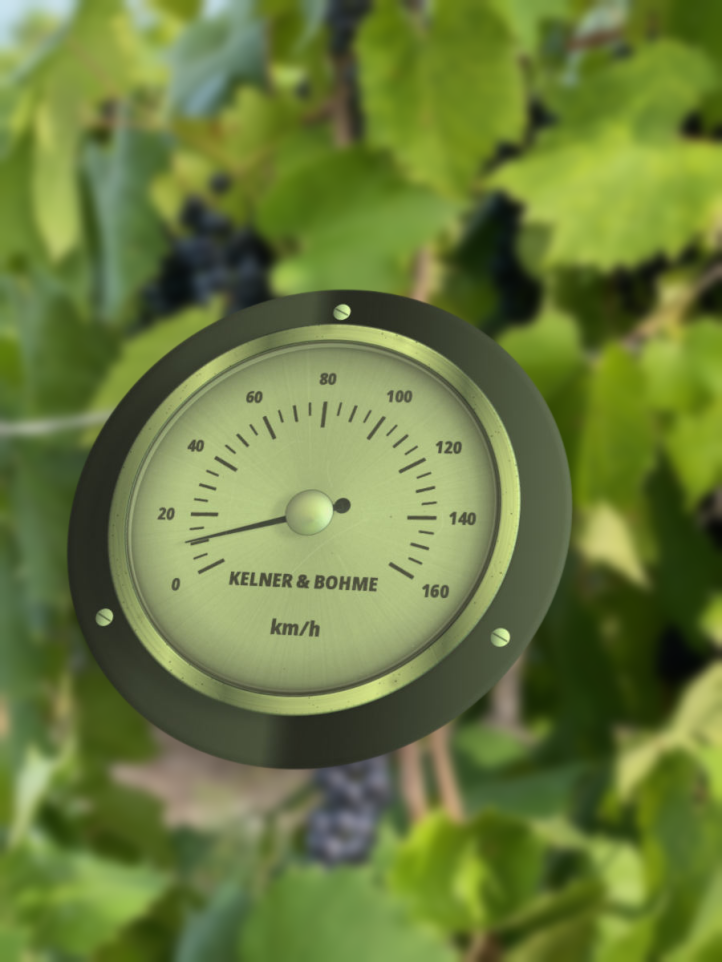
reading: **10** km/h
